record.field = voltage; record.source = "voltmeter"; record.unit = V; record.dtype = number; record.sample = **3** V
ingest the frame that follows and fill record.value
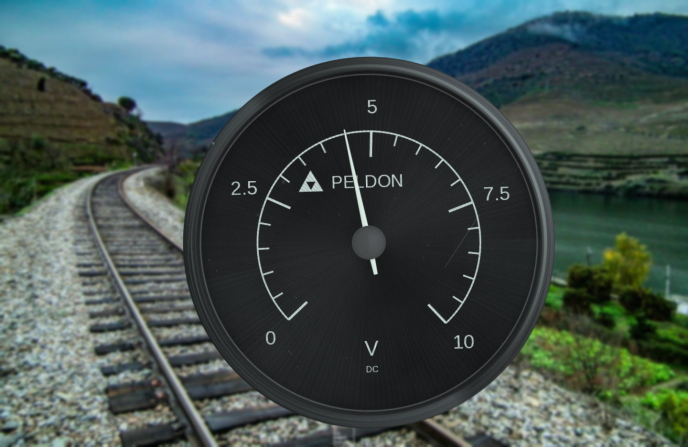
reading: **4.5** V
